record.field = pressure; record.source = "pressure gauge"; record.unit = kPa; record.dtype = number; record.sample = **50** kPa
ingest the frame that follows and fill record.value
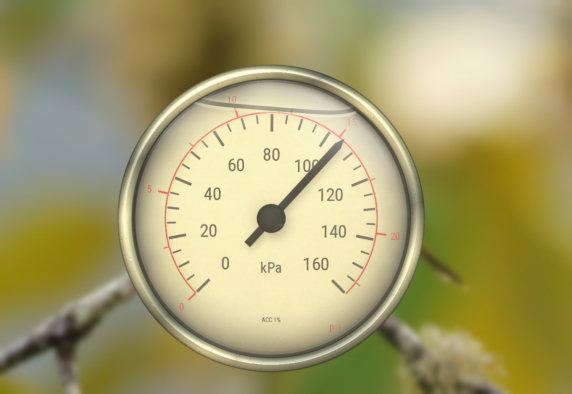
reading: **105** kPa
